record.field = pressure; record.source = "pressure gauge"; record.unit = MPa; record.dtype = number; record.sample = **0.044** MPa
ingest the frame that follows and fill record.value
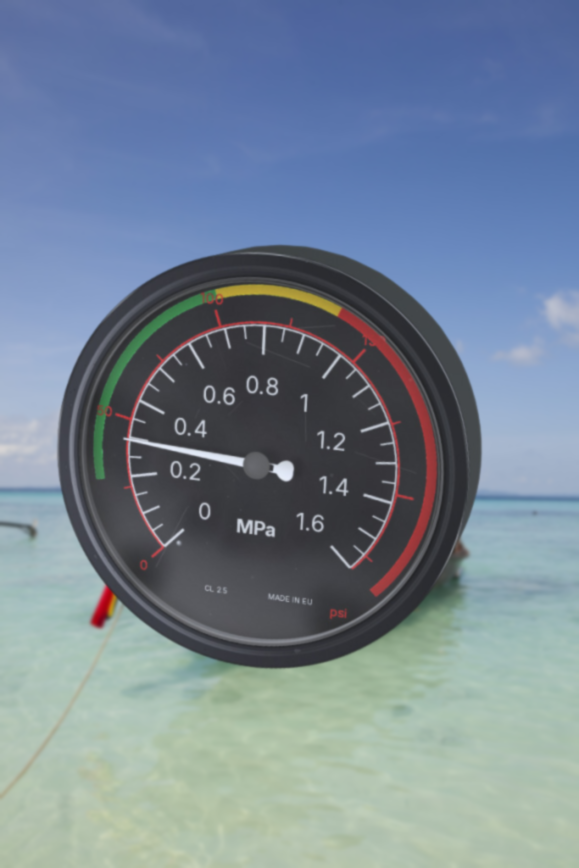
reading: **0.3** MPa
